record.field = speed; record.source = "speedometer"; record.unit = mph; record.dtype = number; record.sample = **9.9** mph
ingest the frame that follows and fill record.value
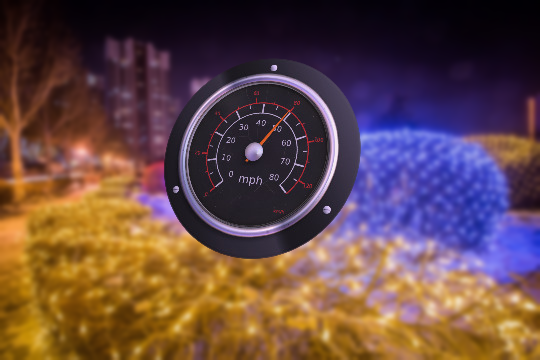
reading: **50** mph
